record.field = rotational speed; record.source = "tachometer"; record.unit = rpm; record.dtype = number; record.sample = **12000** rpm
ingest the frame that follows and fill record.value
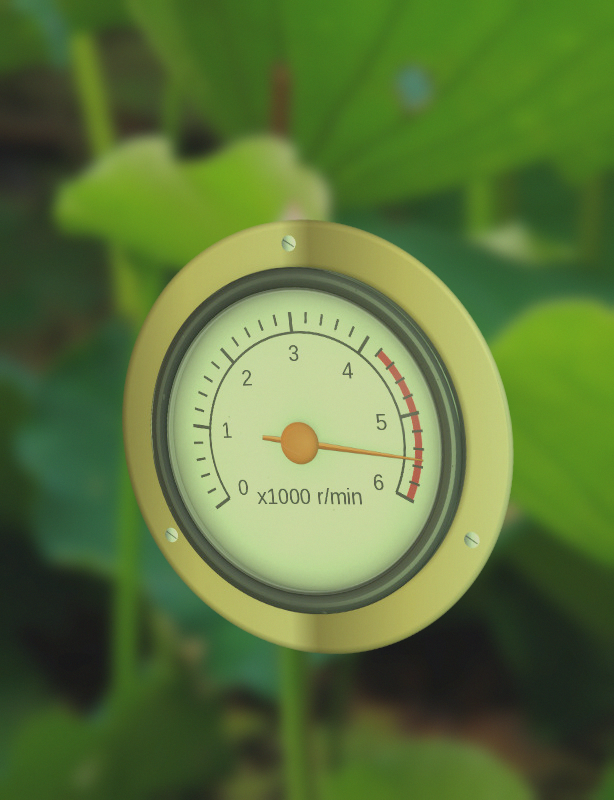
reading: **5500** rpm
